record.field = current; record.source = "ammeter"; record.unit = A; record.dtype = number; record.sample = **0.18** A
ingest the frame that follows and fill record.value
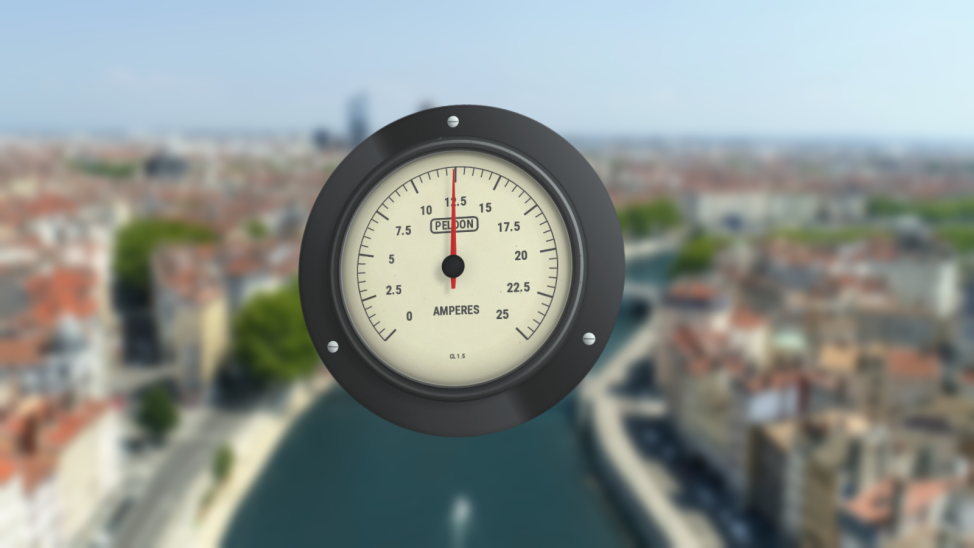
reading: **12.5** A
